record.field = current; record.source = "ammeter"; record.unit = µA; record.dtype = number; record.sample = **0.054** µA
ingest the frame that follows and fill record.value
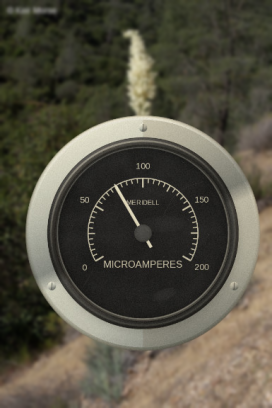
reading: **75** µA
